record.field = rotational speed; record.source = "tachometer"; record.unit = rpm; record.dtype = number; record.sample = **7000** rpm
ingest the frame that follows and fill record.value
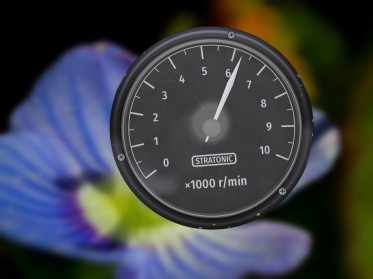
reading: **6250** rpm
